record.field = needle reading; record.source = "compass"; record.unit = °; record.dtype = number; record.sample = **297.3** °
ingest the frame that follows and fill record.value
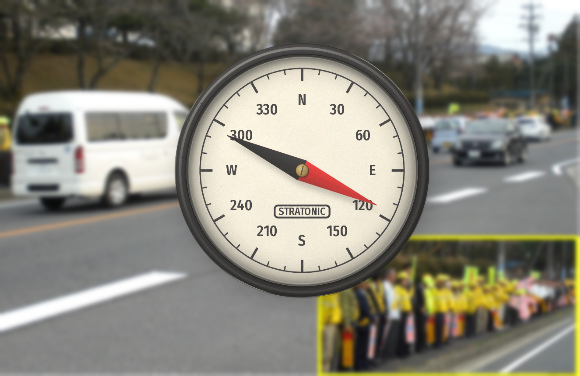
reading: **115** °
